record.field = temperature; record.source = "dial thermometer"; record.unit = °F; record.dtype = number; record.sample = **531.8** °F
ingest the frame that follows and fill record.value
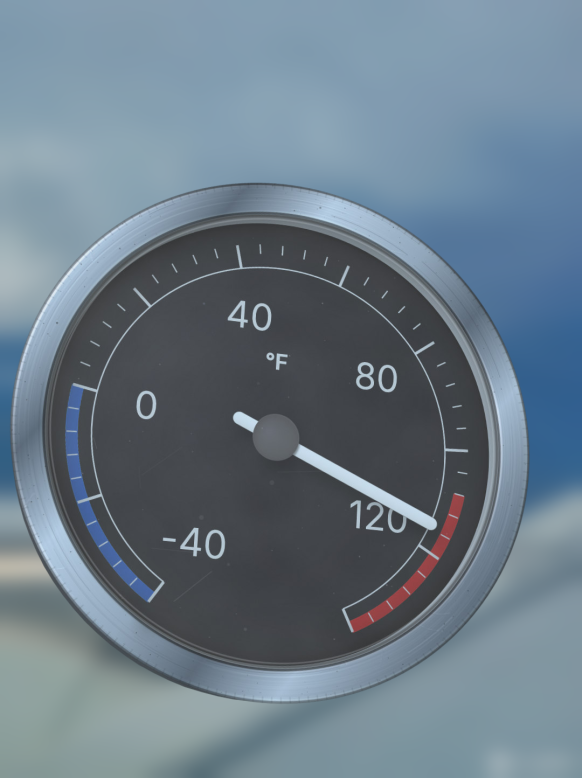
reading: **116** °F
